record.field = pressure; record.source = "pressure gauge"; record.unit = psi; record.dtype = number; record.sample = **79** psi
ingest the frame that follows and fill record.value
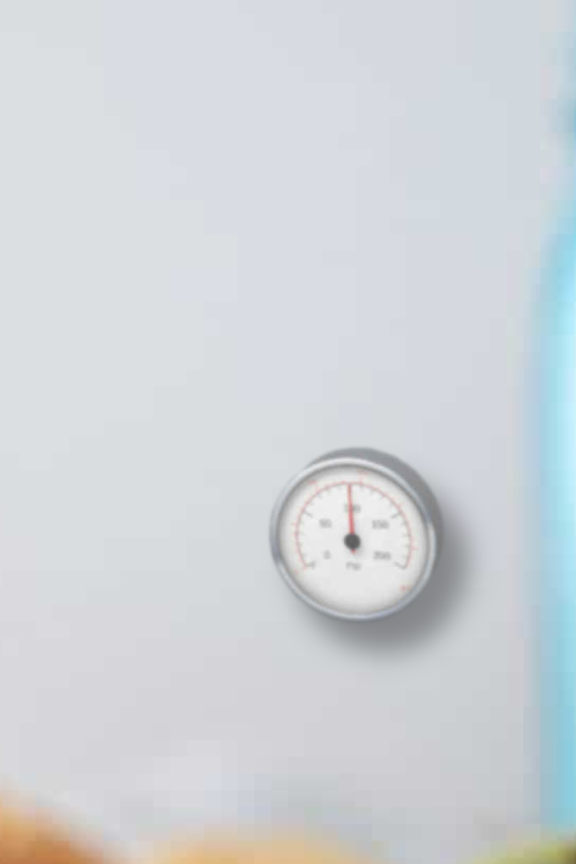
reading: **100** psi
